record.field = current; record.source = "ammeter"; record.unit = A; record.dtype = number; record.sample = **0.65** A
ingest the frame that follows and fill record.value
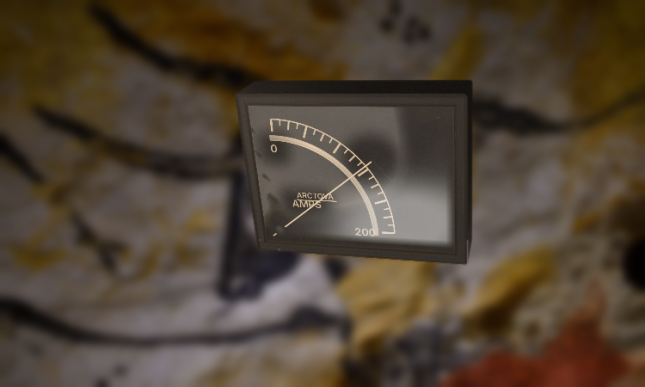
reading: **115** A
